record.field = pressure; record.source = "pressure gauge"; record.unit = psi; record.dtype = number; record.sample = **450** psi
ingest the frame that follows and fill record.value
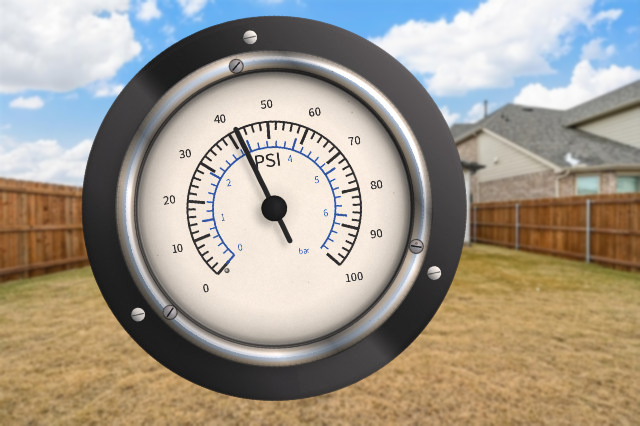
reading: **42** psi
